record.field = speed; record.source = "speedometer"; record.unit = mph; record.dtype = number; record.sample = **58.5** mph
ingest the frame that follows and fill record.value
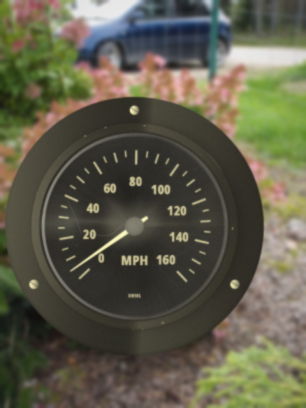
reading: **5** mph
